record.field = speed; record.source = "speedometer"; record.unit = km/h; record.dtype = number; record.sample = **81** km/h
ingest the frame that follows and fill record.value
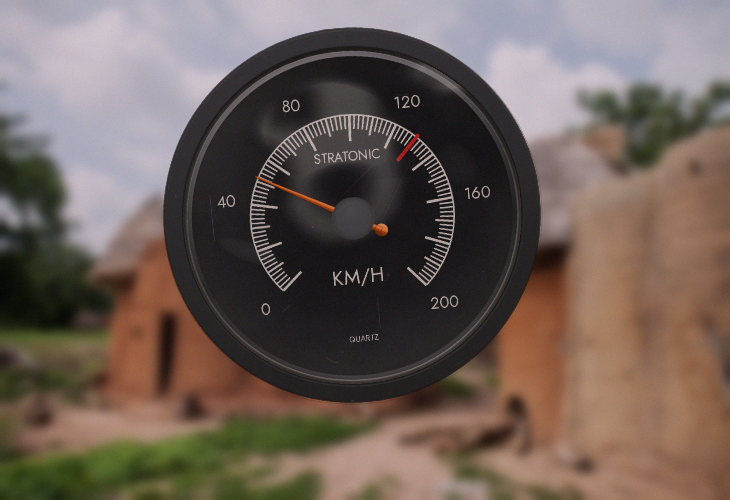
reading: **52** km/h
